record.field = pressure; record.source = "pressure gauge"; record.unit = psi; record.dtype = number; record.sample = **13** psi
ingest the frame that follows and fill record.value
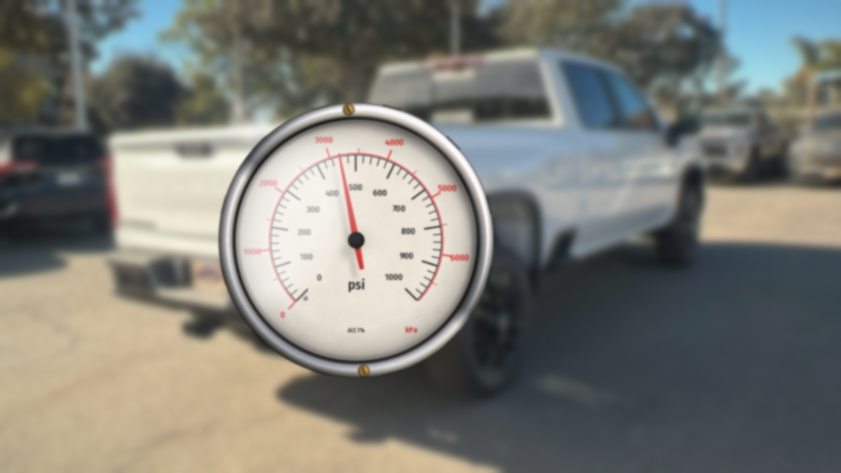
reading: **460** psi
